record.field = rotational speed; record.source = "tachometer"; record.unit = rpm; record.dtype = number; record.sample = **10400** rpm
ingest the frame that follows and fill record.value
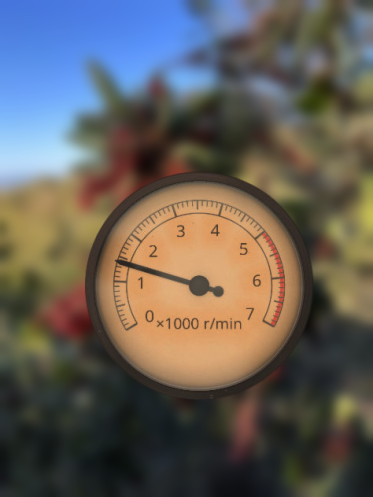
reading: **1400** rpm
